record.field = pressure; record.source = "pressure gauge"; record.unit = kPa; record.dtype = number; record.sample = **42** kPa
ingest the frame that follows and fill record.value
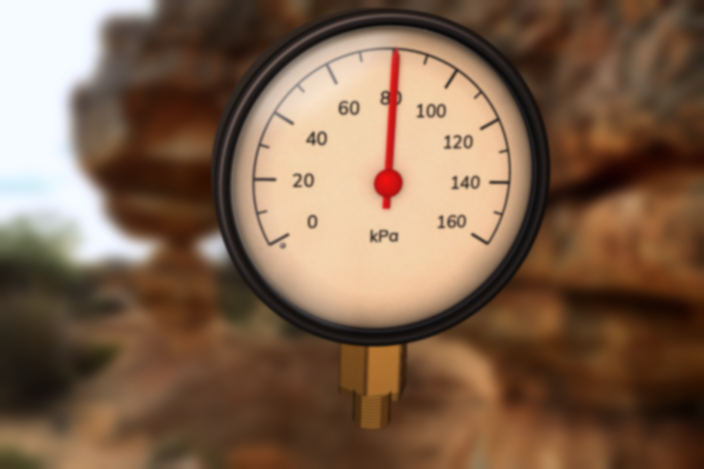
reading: **80** kPa
